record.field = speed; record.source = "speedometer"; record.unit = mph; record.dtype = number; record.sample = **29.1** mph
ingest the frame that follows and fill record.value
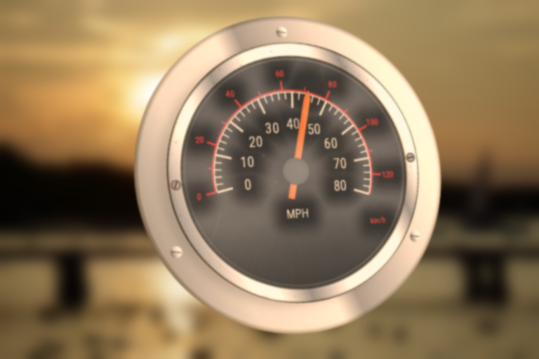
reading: **44** mph
